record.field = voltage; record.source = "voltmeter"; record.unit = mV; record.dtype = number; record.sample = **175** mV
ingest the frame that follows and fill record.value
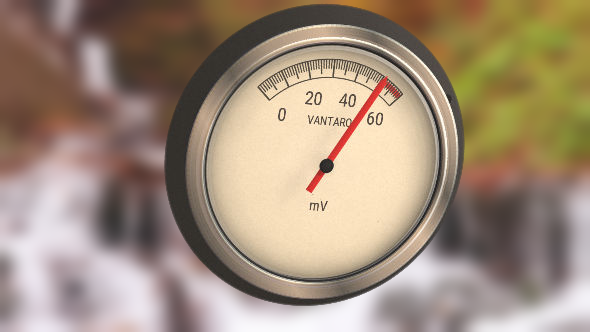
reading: **50** mV
